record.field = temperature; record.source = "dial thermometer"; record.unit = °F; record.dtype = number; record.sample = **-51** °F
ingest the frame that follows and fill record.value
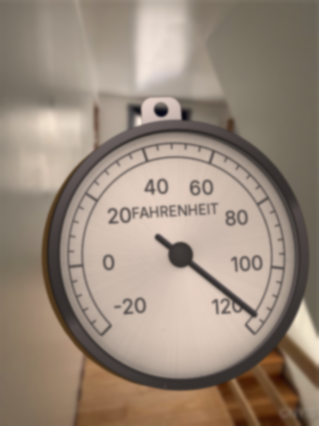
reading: **116** °F
